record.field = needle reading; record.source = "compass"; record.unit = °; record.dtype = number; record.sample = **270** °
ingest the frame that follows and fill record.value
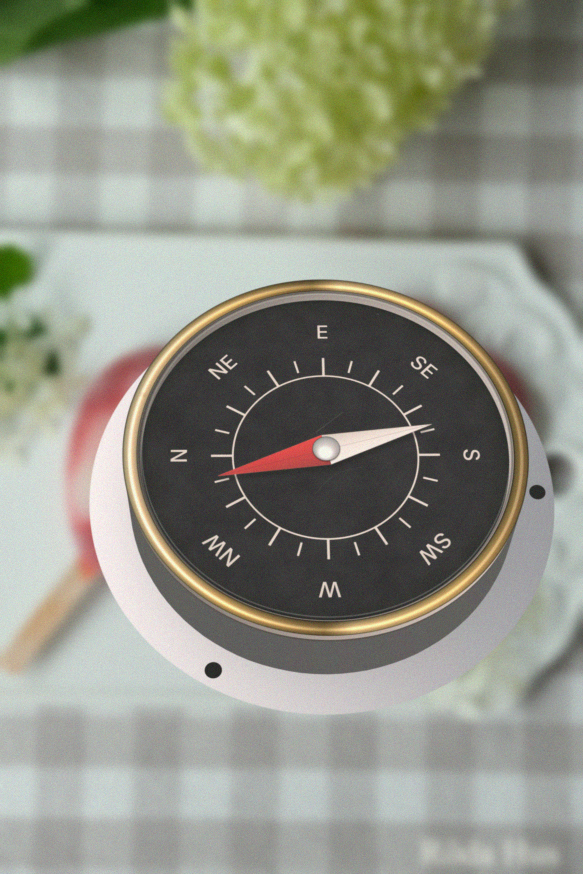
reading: **345** °
